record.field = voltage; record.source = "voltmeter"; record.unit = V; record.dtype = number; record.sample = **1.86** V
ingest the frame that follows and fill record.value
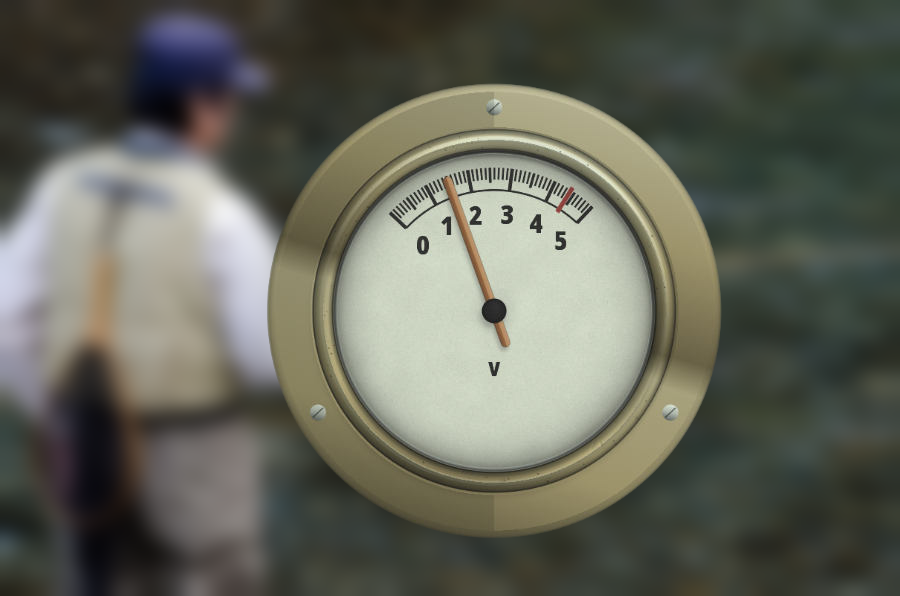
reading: **1.5** V
